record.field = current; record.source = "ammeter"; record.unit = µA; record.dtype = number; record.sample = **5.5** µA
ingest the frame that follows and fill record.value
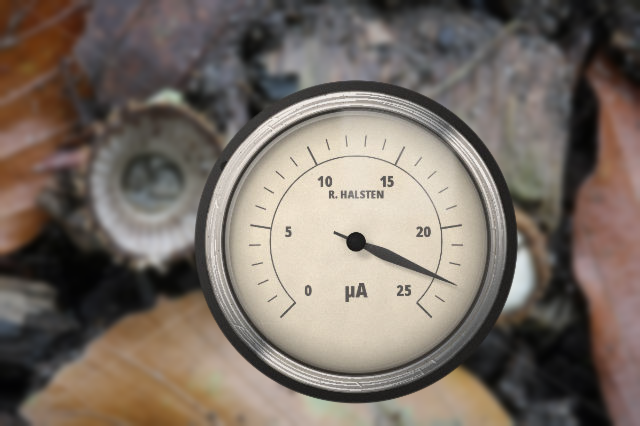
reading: **23** µA
